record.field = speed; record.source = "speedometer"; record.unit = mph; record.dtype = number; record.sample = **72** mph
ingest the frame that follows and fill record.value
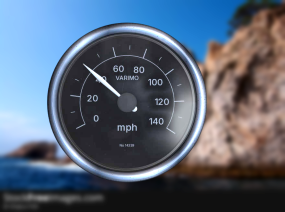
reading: **40** mph
